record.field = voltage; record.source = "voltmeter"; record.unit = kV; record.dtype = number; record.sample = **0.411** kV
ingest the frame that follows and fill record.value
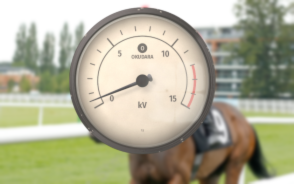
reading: **0.5** kV
